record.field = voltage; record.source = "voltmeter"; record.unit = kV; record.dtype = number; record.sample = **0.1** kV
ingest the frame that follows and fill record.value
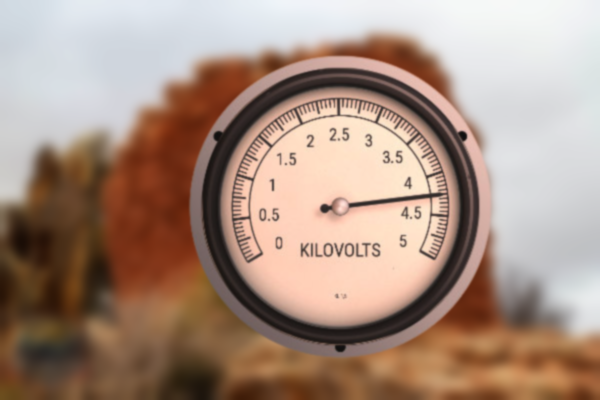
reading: **4.25** kV
